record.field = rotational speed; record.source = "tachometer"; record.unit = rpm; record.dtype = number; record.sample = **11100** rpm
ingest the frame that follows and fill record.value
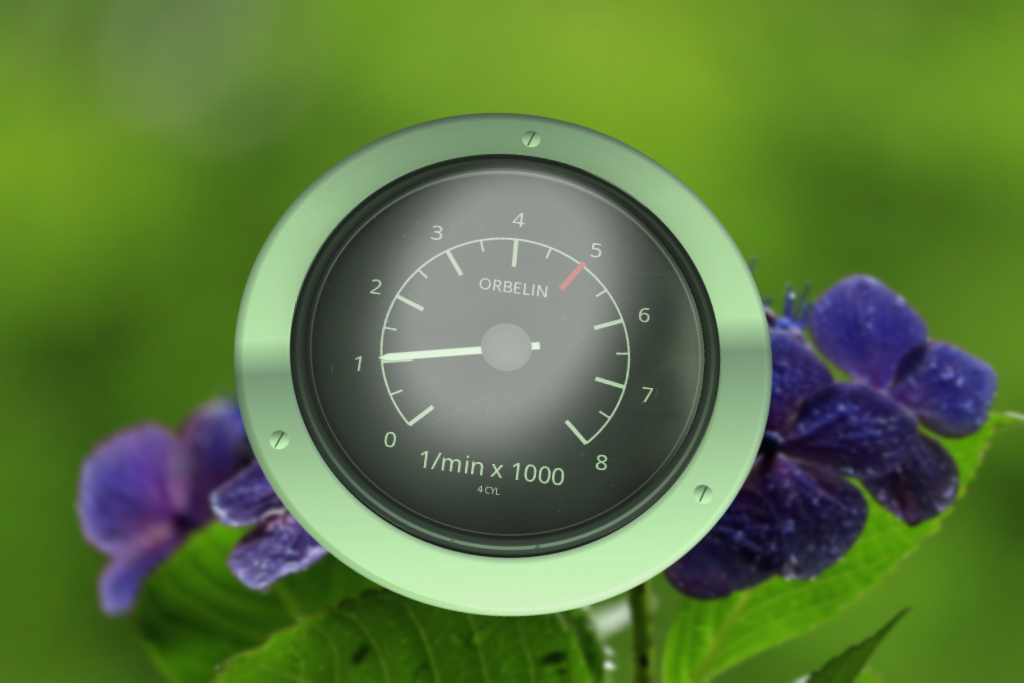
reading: **1000** rpm
